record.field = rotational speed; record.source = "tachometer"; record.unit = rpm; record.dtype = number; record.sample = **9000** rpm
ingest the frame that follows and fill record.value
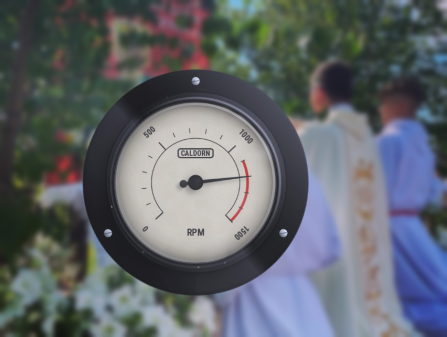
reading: **1200** rpm
